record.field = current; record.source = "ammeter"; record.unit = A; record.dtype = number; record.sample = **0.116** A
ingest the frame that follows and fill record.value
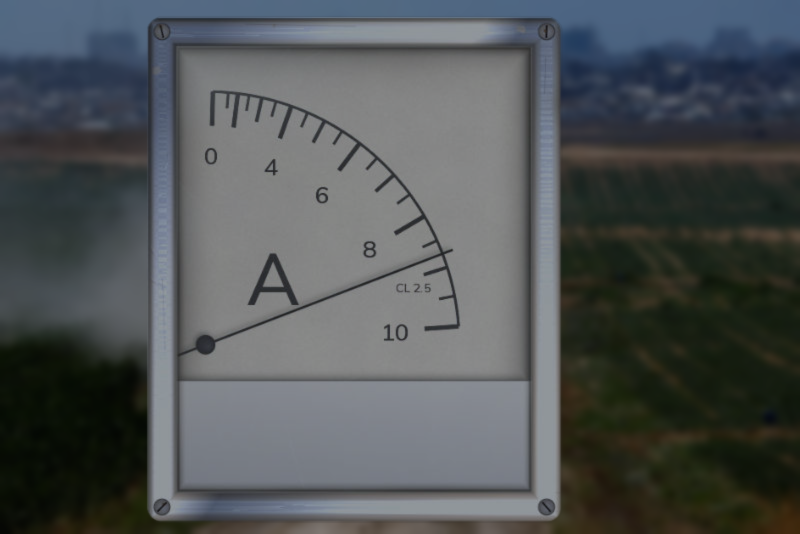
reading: **8.75** A
